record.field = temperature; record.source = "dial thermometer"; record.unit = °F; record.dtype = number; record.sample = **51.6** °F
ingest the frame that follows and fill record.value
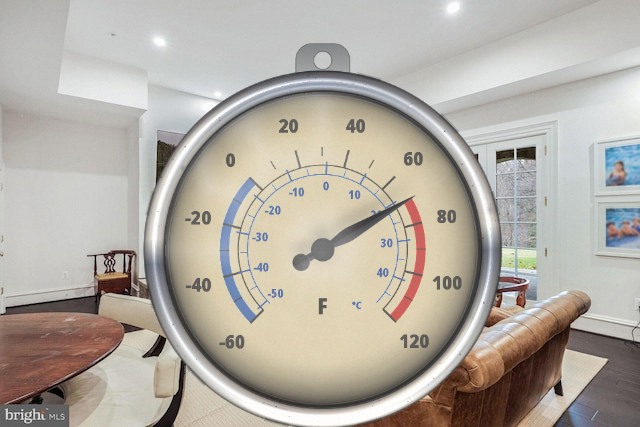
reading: **70** °F
